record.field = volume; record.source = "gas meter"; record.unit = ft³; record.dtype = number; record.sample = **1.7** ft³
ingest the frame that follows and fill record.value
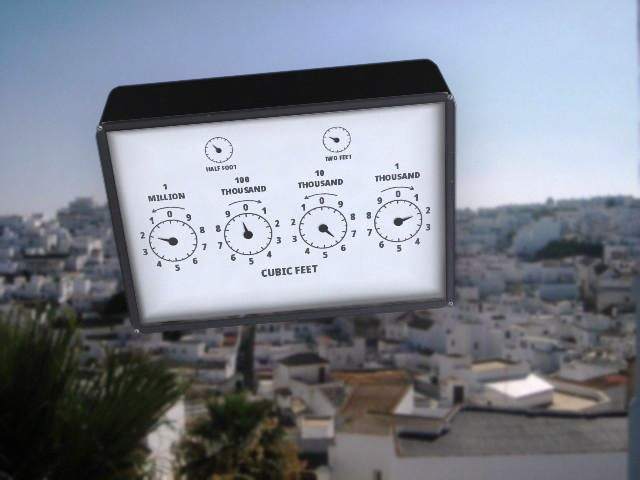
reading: **196200** ft³
